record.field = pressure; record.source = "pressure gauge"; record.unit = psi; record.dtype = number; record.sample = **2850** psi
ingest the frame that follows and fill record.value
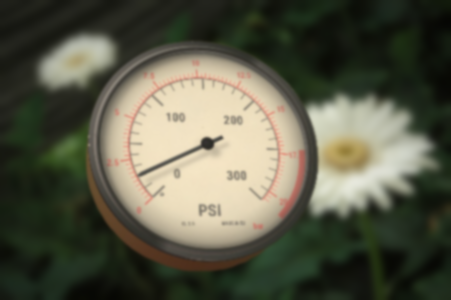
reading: **20** psi
